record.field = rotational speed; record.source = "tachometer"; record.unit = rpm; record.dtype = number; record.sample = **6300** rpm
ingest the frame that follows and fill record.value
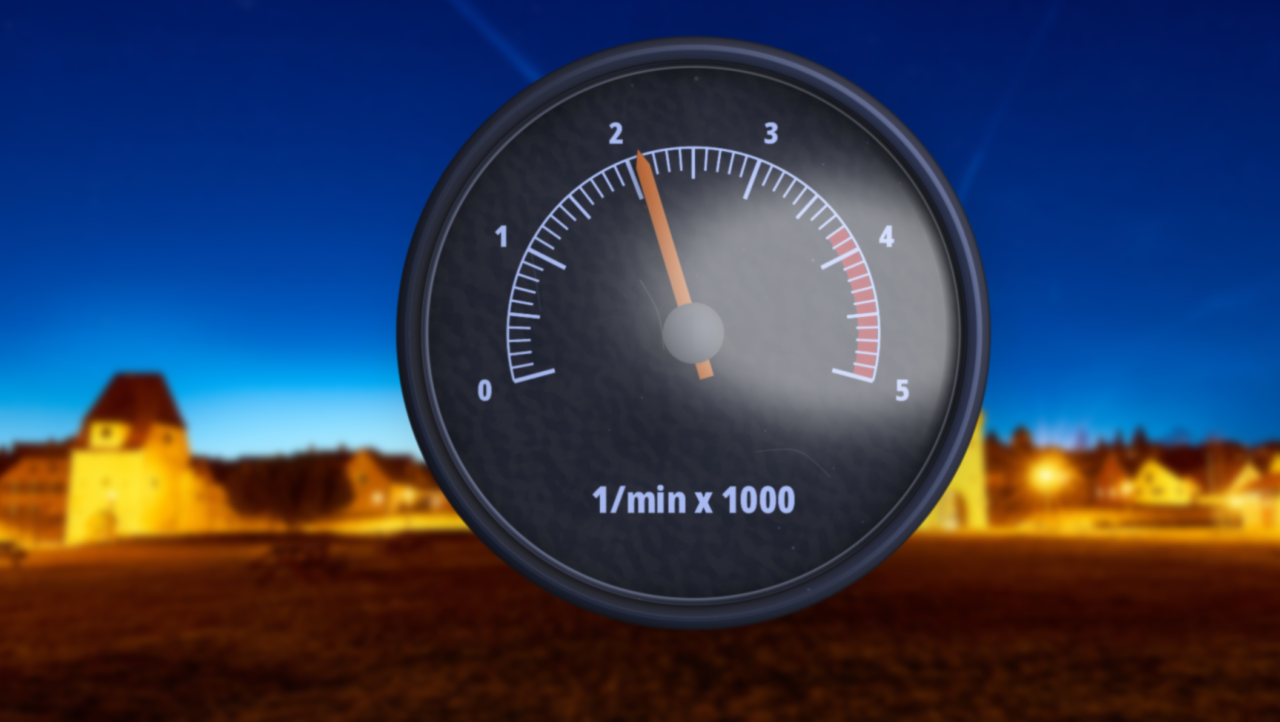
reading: **2100** rpm
